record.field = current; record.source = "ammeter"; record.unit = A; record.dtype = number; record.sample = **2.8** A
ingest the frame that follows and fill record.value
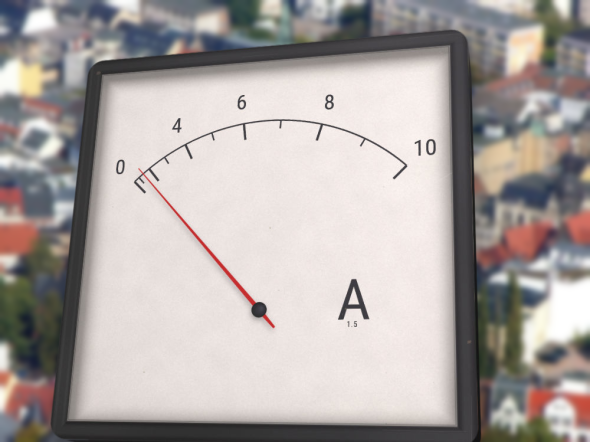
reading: **1.5** A
